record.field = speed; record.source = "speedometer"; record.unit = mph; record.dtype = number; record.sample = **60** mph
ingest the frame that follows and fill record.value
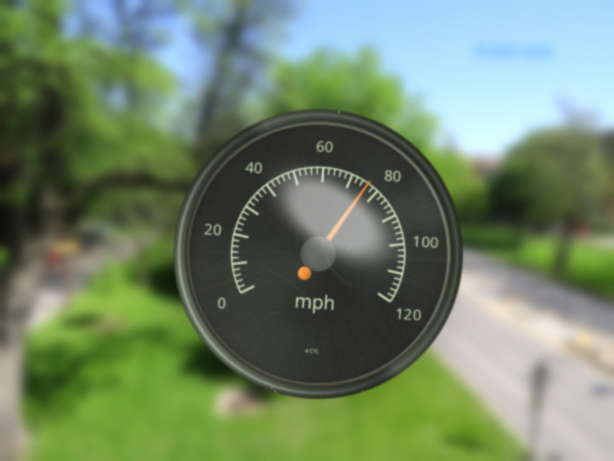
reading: **76** mph
